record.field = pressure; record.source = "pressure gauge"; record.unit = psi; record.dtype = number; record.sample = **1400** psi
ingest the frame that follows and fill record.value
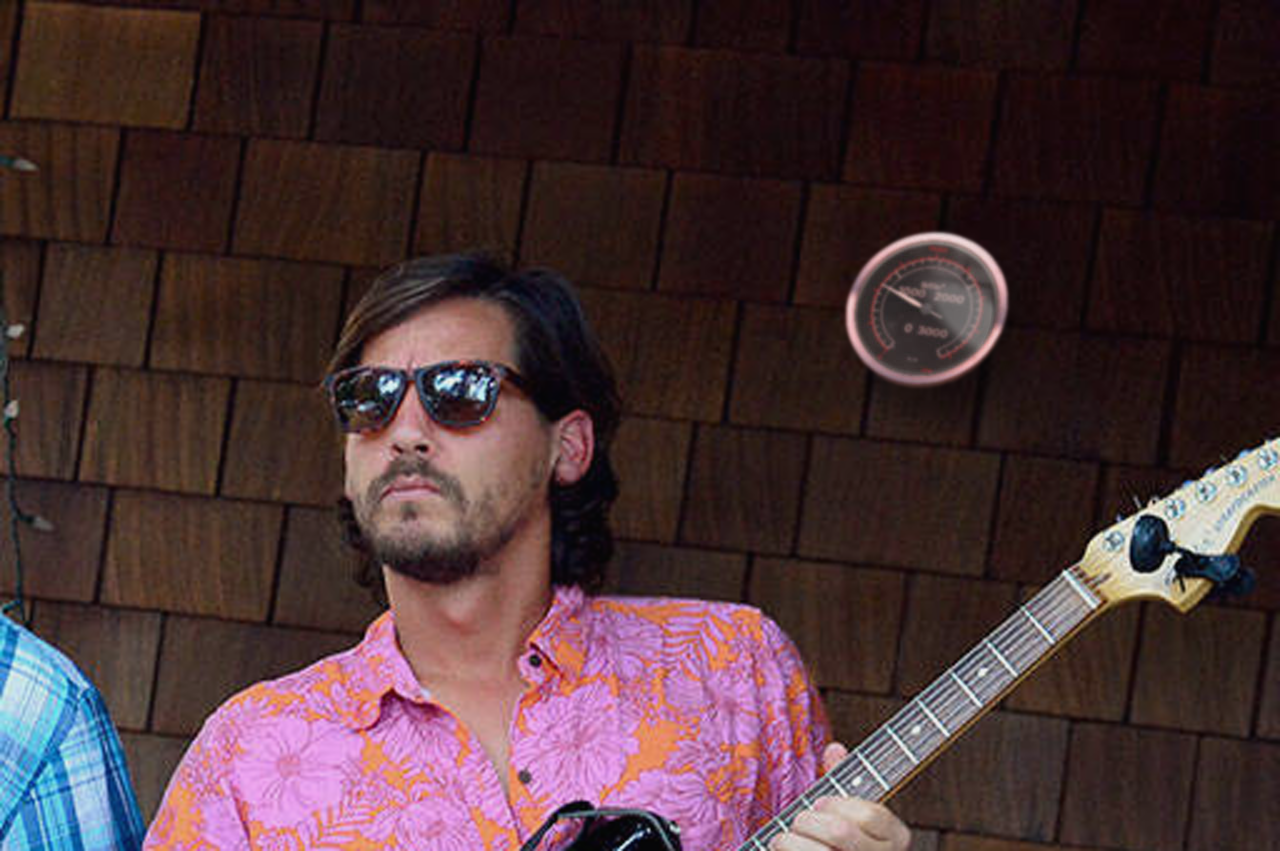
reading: **800** psi
